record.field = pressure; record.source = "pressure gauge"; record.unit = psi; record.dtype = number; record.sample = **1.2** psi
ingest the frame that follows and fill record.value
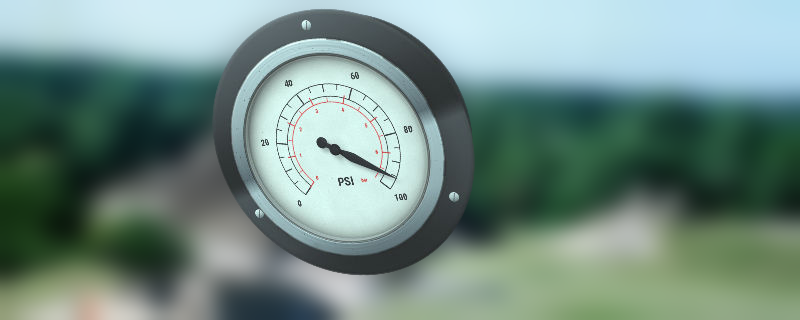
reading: **95** psi
